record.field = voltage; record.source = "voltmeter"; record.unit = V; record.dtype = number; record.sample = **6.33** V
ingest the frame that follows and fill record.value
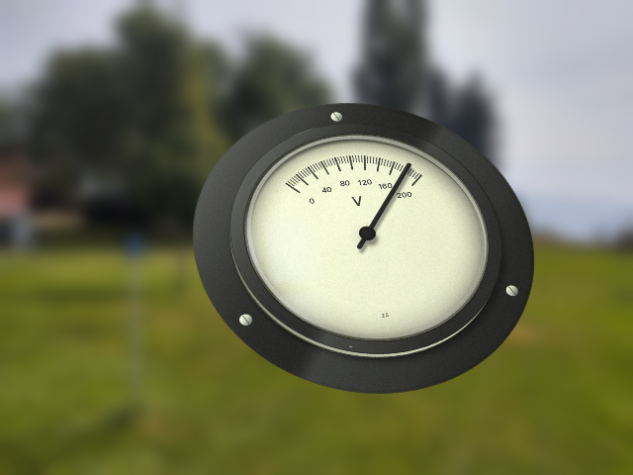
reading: **180** V
